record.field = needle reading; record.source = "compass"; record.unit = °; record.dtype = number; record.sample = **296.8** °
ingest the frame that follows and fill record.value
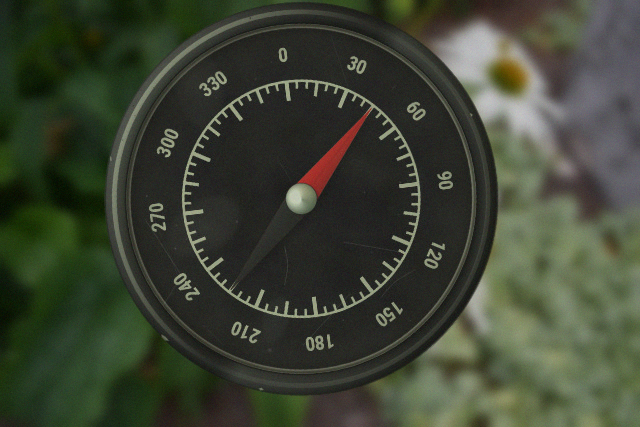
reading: **45** °
